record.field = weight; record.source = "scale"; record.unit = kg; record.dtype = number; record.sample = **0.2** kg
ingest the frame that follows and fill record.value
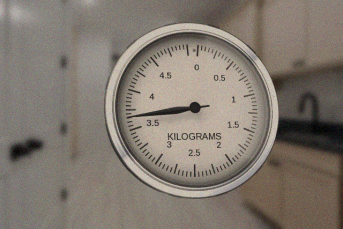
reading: **3.65** kg
